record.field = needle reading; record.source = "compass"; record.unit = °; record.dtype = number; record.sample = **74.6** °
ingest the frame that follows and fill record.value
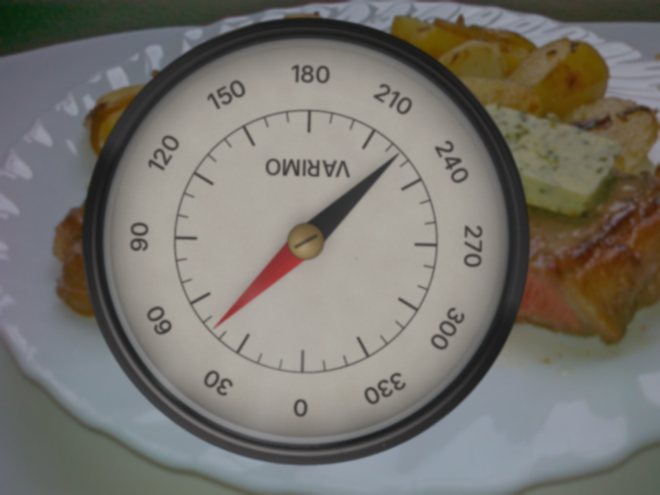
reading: **45** °
